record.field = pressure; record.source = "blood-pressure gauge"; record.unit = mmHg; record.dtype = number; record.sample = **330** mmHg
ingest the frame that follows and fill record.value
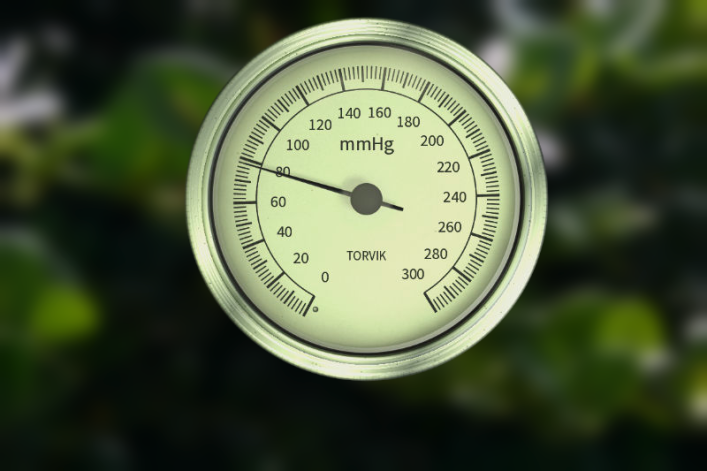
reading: **78** mmHg
